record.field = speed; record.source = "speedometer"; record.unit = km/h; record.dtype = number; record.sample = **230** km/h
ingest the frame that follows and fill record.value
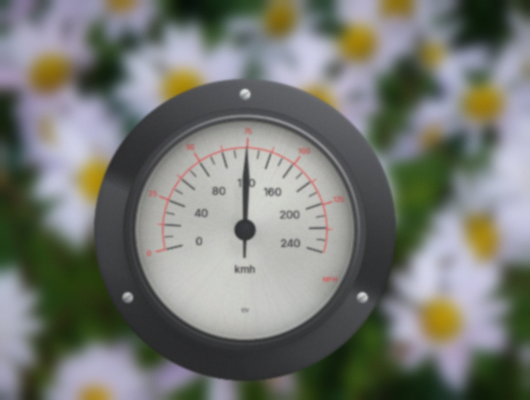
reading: **120** km/h
